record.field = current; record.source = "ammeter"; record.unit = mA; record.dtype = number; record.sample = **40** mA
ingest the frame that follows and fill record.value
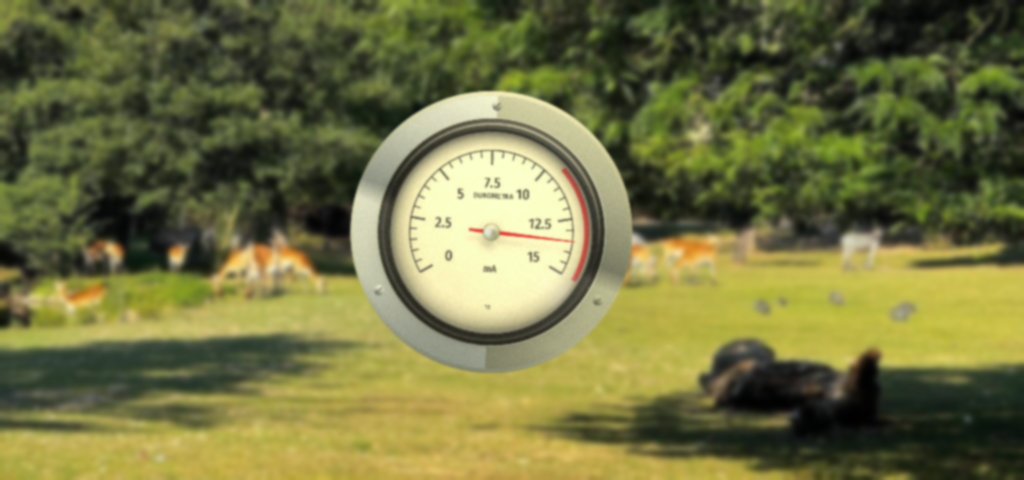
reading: **13.5** mA
